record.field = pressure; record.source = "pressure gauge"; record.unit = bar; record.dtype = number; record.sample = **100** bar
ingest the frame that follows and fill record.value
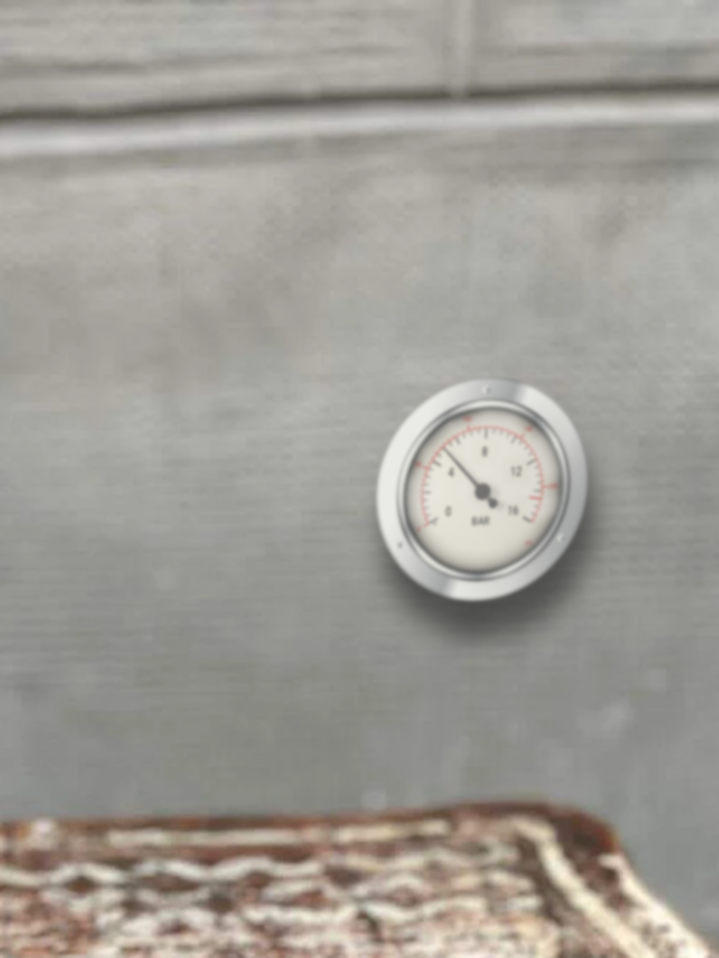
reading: **5** bar
